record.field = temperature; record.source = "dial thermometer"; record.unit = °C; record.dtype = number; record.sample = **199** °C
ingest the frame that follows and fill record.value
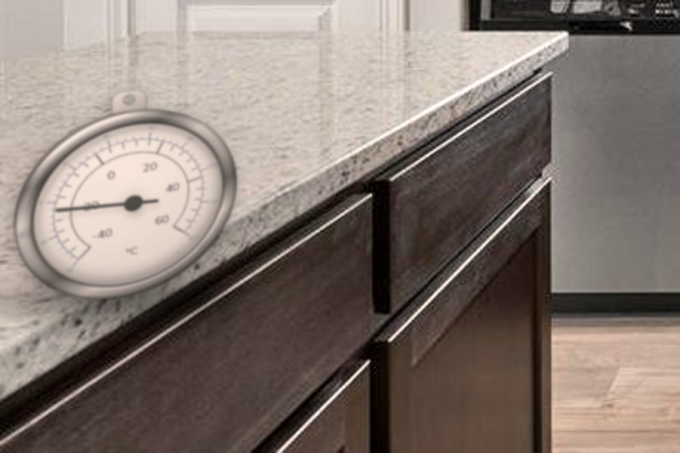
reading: **-20** °C
